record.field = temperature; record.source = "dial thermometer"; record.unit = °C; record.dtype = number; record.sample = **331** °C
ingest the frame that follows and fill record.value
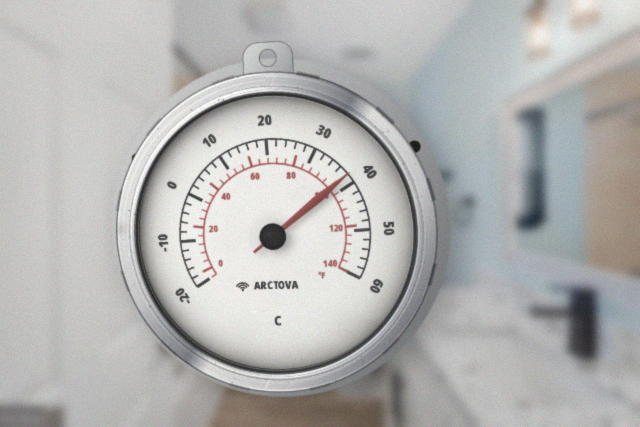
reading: **38** °C
